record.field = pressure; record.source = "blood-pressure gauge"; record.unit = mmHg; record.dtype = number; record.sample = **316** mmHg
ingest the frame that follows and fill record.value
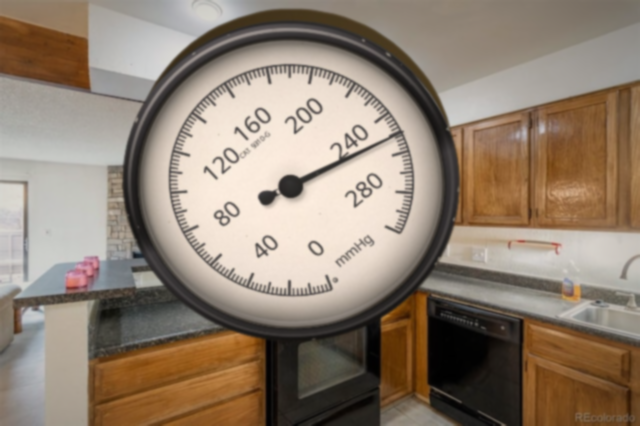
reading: **250** mmHg
